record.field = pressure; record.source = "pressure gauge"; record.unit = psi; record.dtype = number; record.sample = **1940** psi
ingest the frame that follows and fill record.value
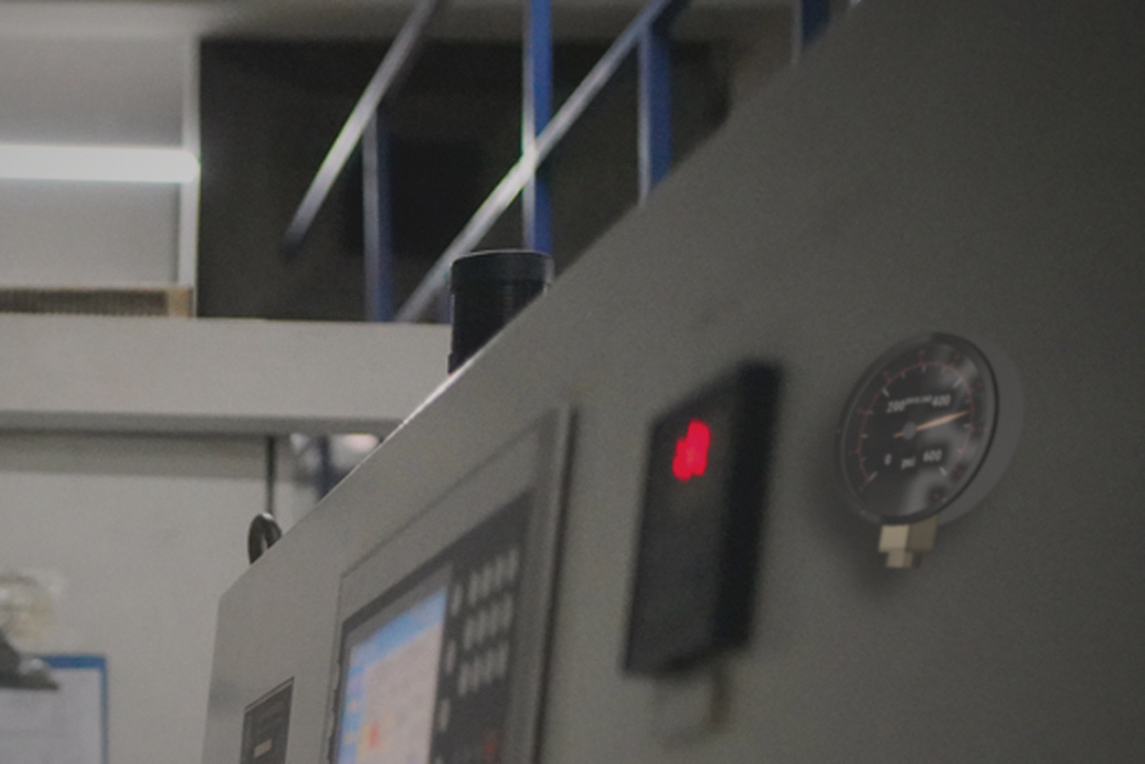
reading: **475** psi
